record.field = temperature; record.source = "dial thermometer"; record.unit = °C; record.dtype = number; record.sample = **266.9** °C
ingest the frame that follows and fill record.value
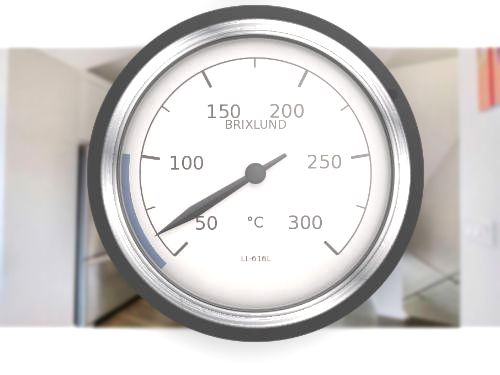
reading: **62.5** °C
